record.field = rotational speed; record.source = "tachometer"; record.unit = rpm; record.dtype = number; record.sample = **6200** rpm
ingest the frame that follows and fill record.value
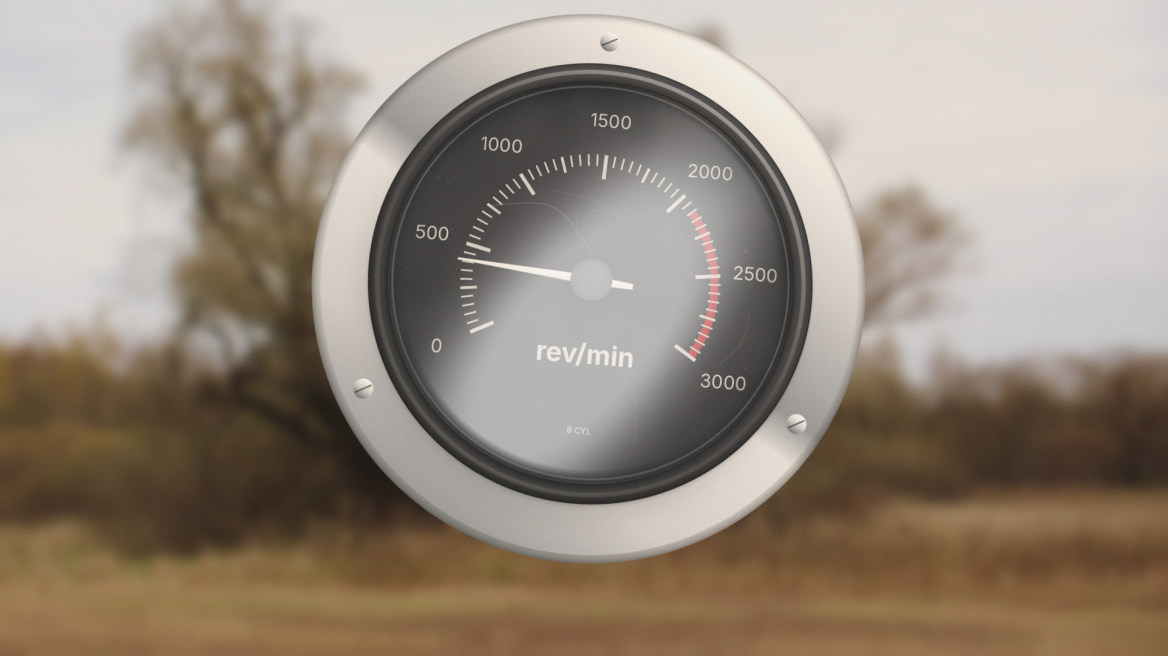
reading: **400** rpm
